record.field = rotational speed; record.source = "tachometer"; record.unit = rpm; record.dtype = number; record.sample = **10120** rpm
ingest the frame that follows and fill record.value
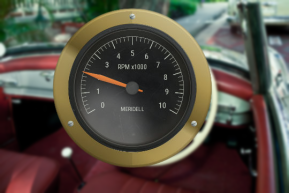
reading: **2000** rpm
